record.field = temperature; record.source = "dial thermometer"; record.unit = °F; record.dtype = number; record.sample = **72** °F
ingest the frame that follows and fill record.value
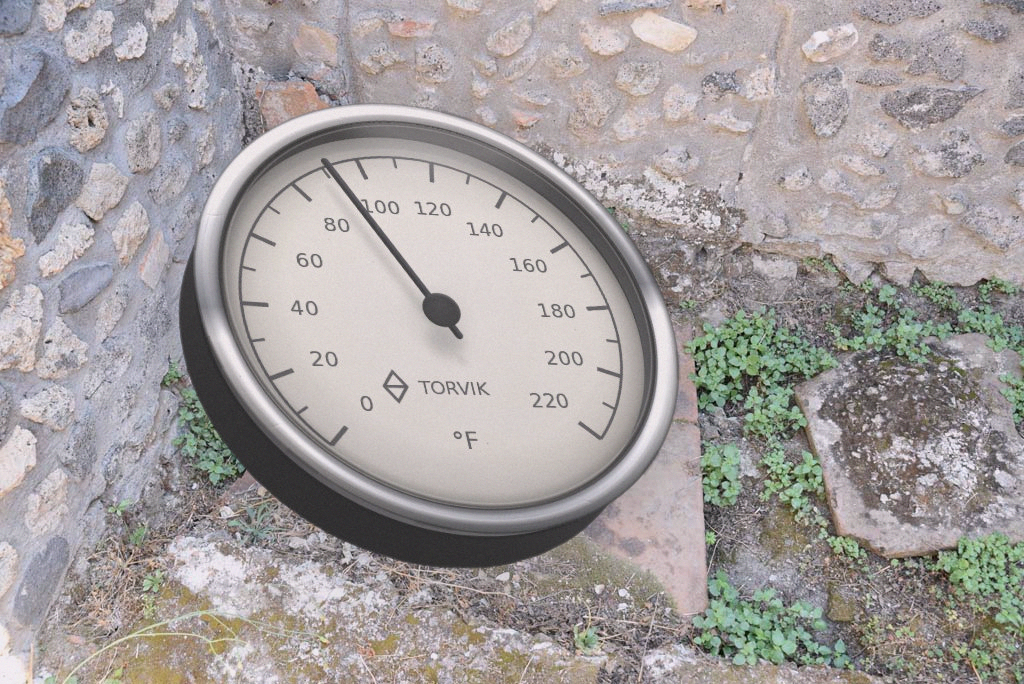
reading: **90** °F
